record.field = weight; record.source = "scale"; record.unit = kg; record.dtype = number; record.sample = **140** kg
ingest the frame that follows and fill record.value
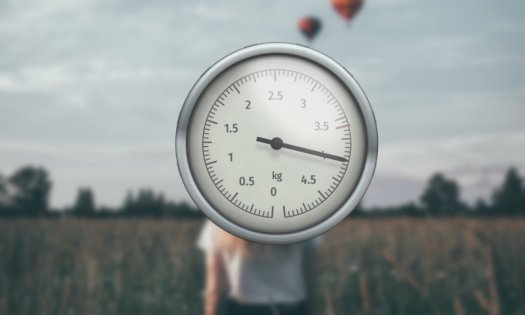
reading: **4** kg
